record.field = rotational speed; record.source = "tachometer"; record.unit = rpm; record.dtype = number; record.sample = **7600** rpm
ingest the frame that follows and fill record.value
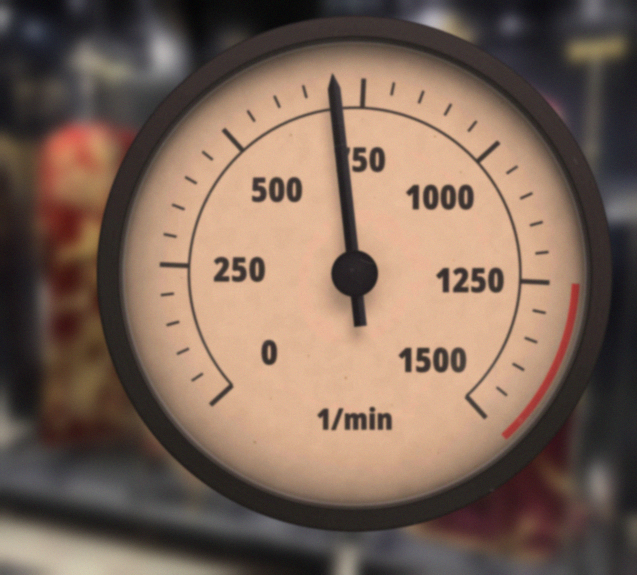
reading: **700** rpm
